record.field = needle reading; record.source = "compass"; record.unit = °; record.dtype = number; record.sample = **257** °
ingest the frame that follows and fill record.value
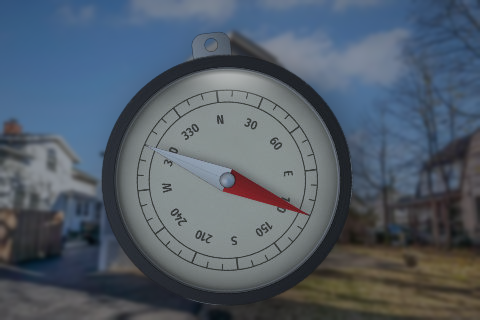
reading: **120** °
